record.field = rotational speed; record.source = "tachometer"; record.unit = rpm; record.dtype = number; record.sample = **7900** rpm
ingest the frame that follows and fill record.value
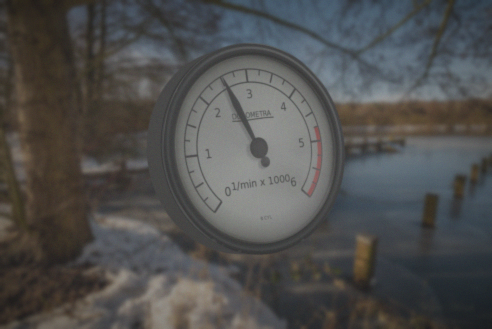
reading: **2500** rpm
